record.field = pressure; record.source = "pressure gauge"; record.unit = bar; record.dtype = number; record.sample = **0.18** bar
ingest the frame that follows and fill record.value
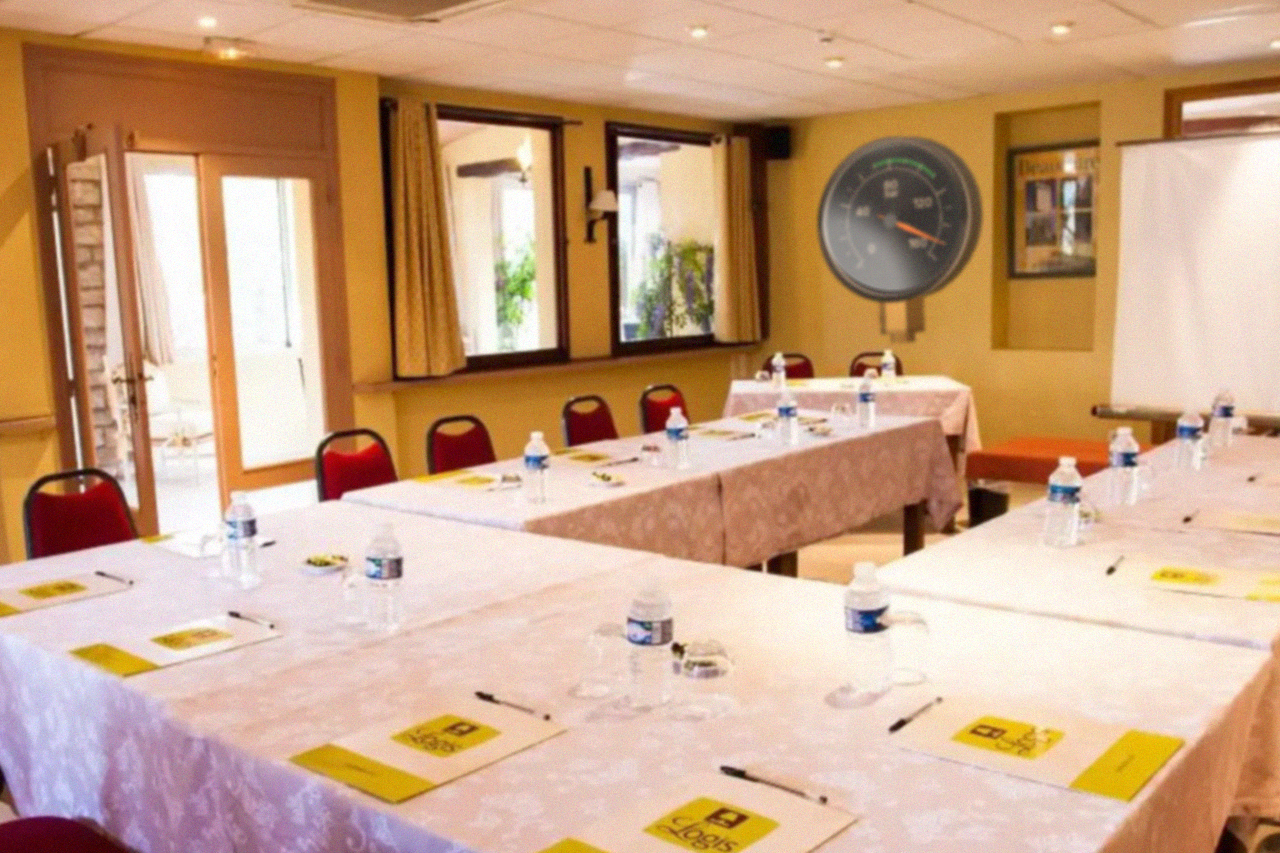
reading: **150** bar
